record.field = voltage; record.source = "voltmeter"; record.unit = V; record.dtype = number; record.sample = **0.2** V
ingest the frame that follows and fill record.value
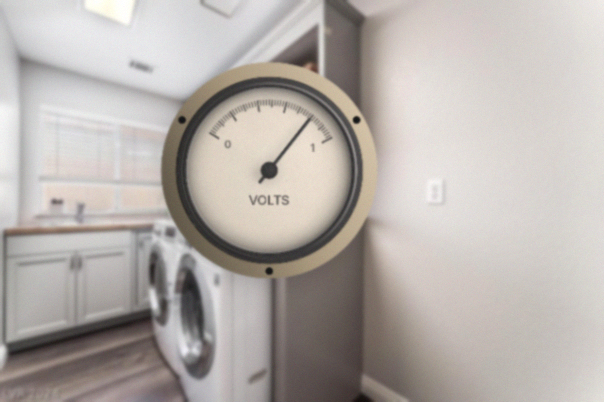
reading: **0.8** V
